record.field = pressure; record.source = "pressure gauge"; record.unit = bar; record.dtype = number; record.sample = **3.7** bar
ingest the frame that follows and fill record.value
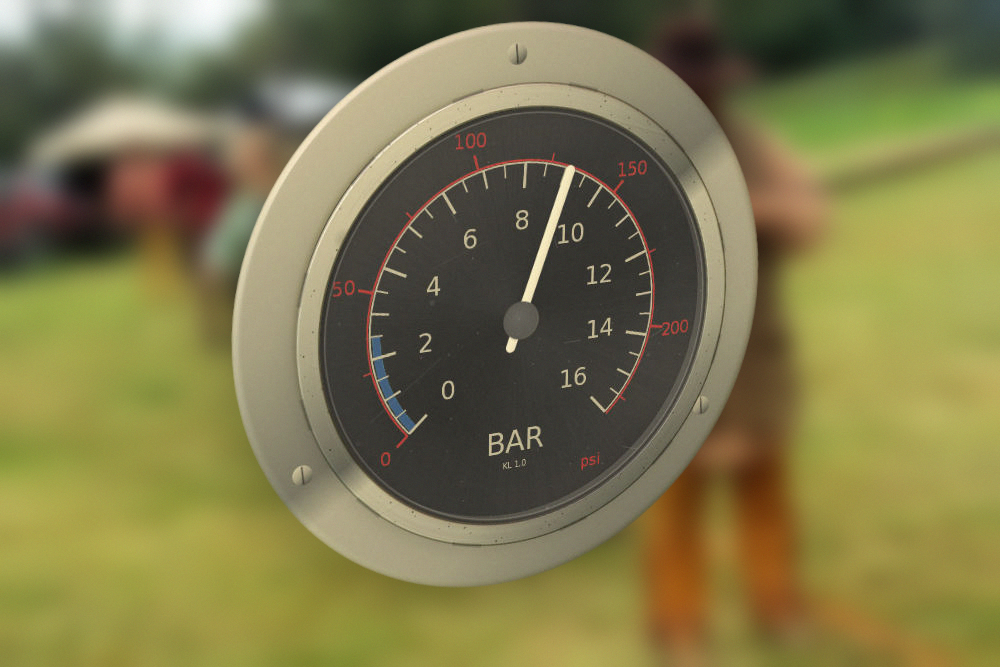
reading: **9** bar
